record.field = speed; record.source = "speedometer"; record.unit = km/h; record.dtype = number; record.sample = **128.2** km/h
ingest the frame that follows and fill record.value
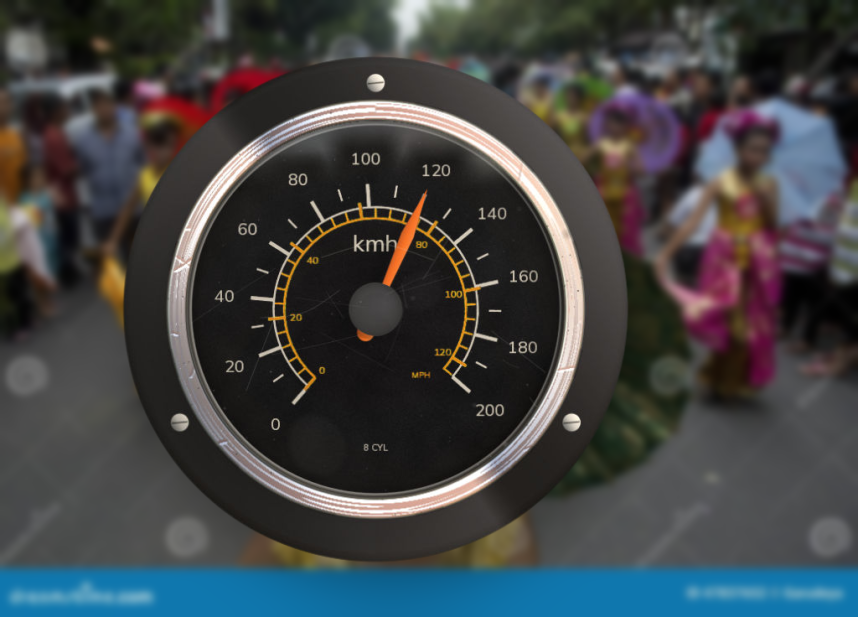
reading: **120** km/h
